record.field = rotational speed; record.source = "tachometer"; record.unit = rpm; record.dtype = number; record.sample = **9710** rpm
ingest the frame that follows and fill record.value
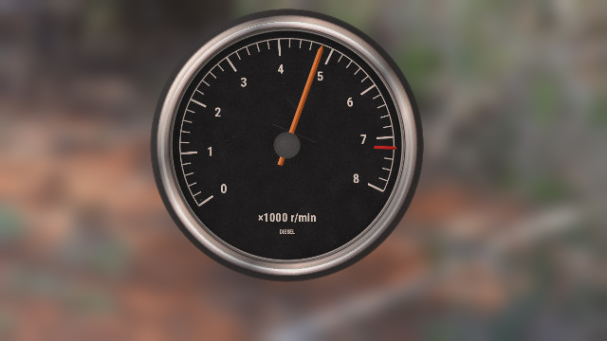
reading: **4800** rpm
